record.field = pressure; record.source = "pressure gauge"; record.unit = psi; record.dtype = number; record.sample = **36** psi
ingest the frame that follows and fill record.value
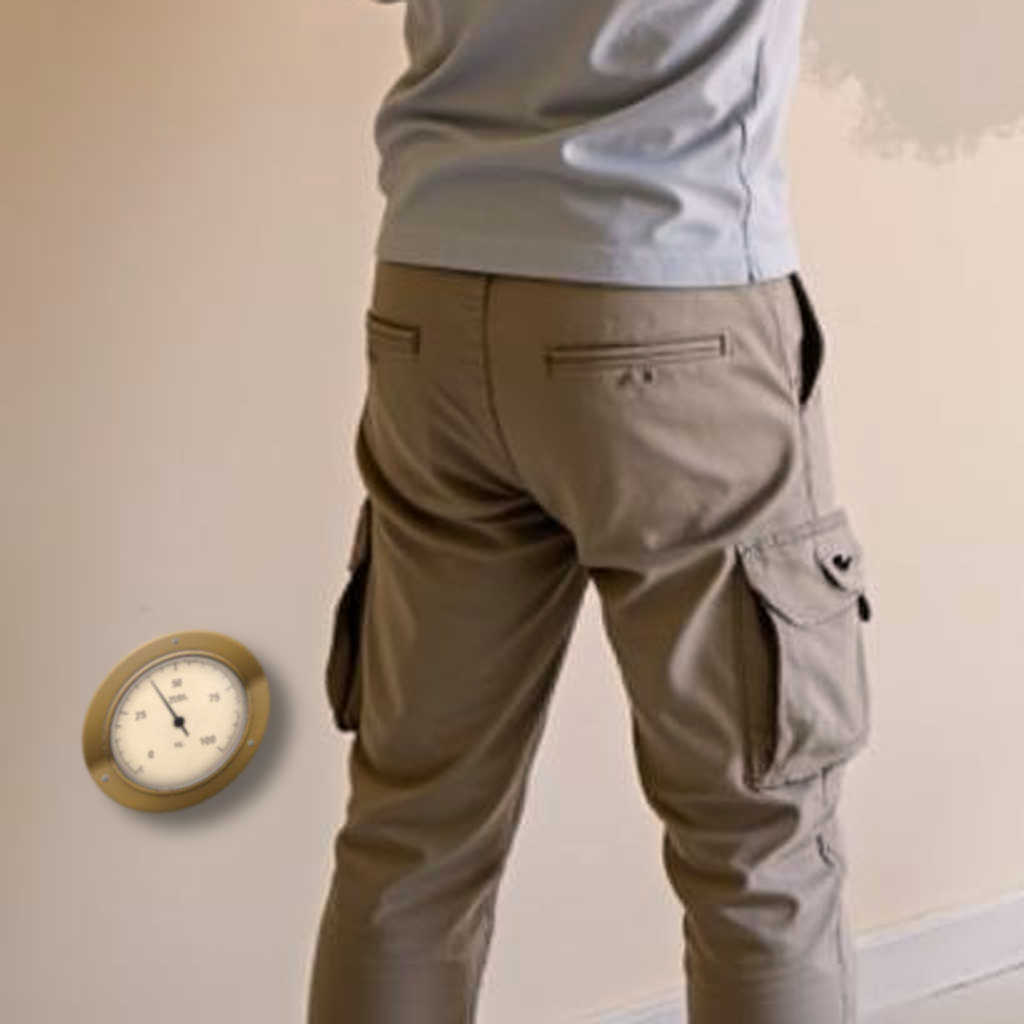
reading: **40** psi
